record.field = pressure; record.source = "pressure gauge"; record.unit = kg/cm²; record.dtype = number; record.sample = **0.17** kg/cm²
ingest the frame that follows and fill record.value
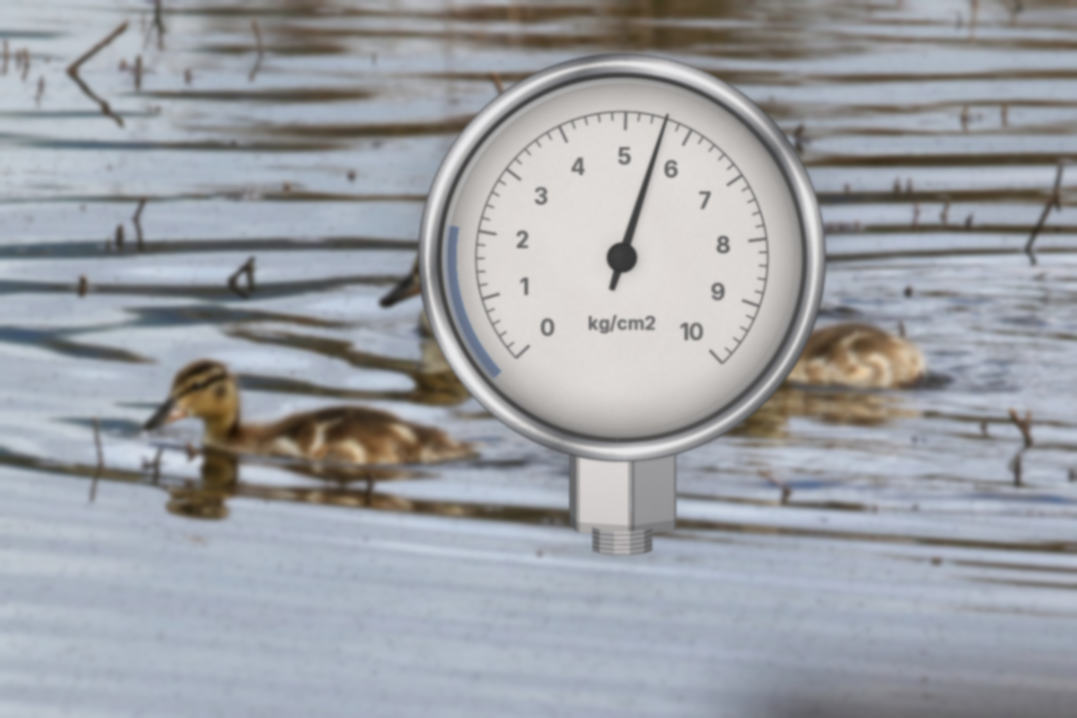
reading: **5.6** kg/cm²
